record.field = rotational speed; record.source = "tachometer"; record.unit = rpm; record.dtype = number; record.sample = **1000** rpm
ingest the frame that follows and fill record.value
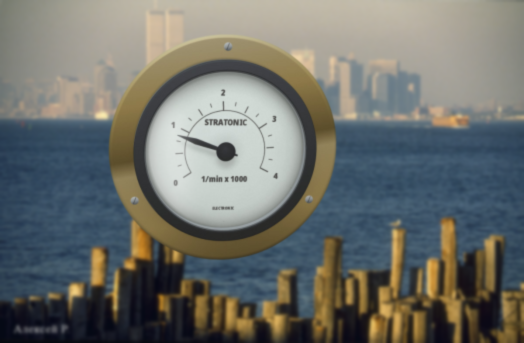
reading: **875** rpm
